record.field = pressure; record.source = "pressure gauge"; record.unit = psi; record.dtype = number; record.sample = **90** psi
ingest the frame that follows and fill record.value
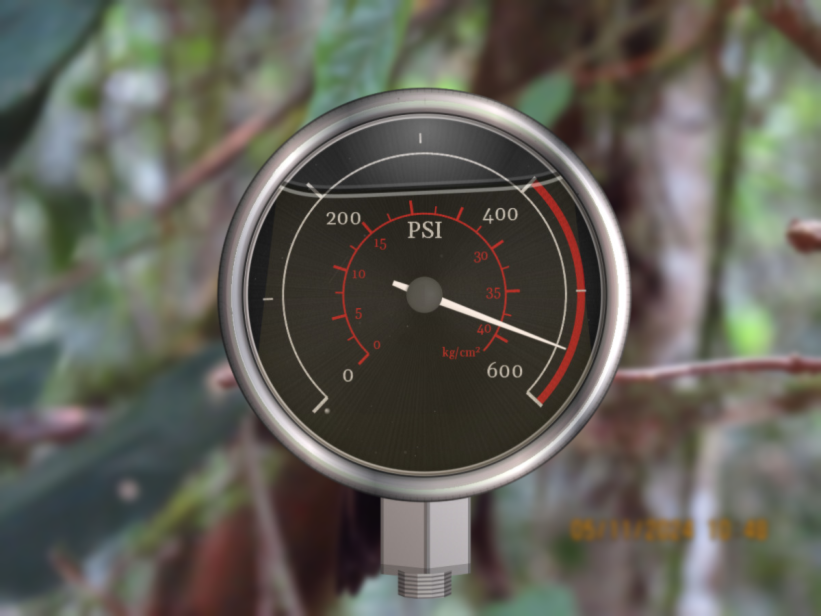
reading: **550** psi
